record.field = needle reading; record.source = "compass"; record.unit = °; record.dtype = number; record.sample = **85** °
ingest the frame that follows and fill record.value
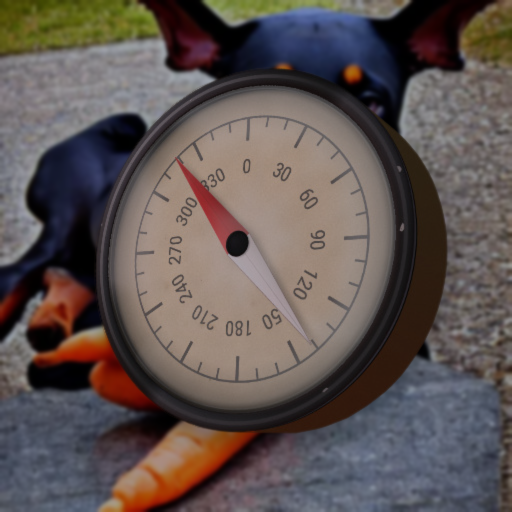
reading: **320** °
